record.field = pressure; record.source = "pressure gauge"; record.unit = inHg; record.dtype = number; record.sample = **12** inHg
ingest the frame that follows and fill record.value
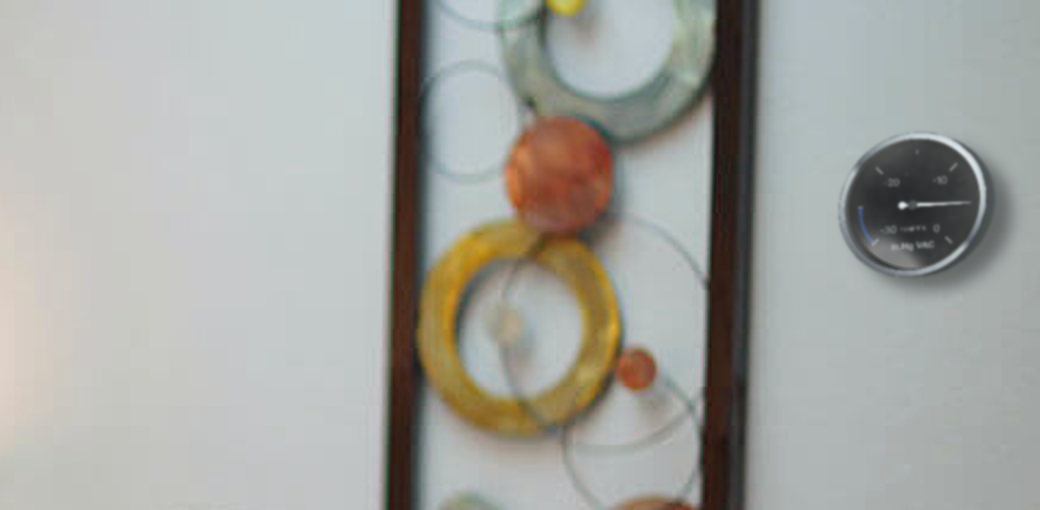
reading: **-5** inHg
